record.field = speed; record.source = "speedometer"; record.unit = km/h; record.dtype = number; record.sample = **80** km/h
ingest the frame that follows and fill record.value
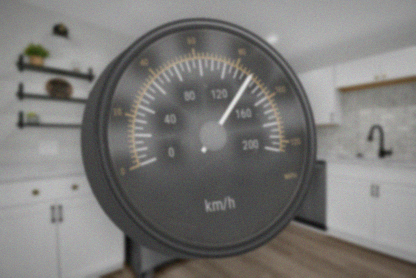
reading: **140** km/h
